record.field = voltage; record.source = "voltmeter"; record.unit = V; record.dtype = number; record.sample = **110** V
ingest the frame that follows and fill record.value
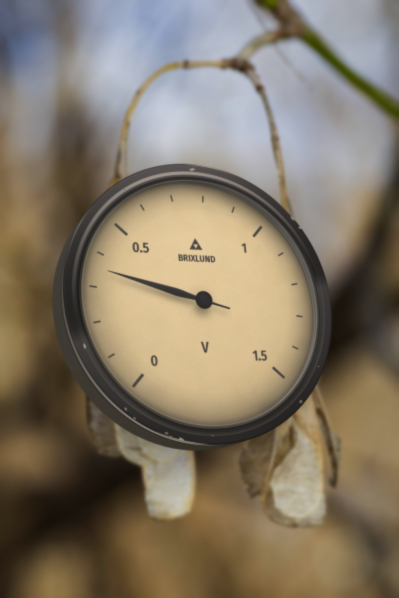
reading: **0.35** V
